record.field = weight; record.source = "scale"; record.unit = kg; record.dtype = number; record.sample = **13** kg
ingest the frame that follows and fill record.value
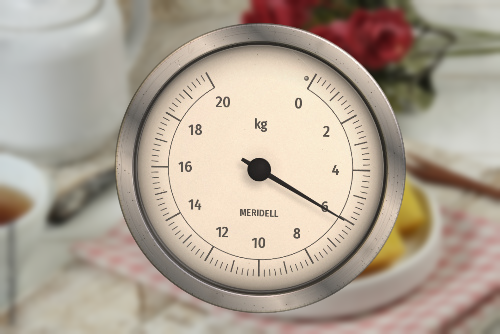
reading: **6** kg
